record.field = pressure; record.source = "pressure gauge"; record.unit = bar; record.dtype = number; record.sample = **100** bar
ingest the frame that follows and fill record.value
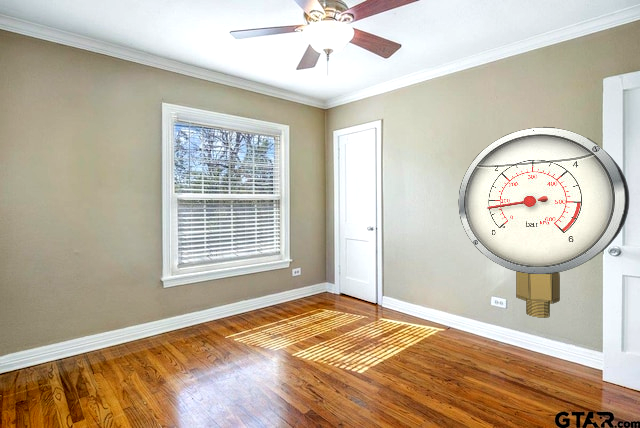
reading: **0.75** bar
